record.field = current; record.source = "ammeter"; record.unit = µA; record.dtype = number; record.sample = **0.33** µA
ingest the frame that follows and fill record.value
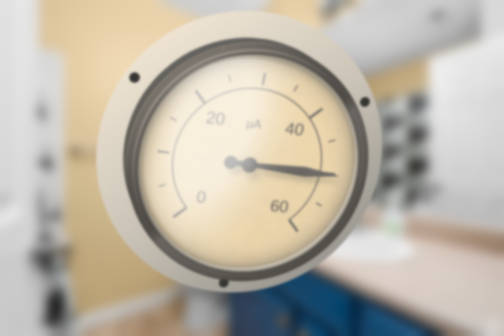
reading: **50** µA
